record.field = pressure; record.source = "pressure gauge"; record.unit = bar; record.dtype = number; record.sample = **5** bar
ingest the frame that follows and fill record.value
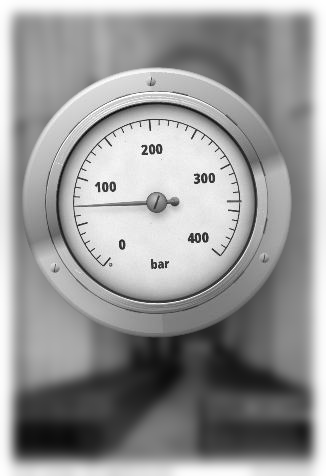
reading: **70** bar
